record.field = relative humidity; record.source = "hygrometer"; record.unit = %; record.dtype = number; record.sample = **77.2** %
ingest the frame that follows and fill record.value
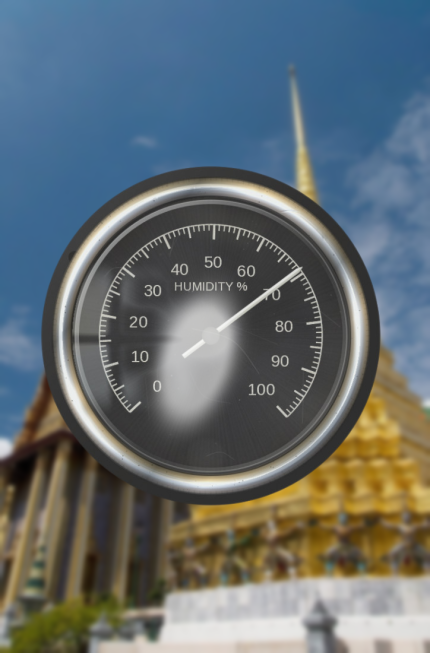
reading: **69** %
